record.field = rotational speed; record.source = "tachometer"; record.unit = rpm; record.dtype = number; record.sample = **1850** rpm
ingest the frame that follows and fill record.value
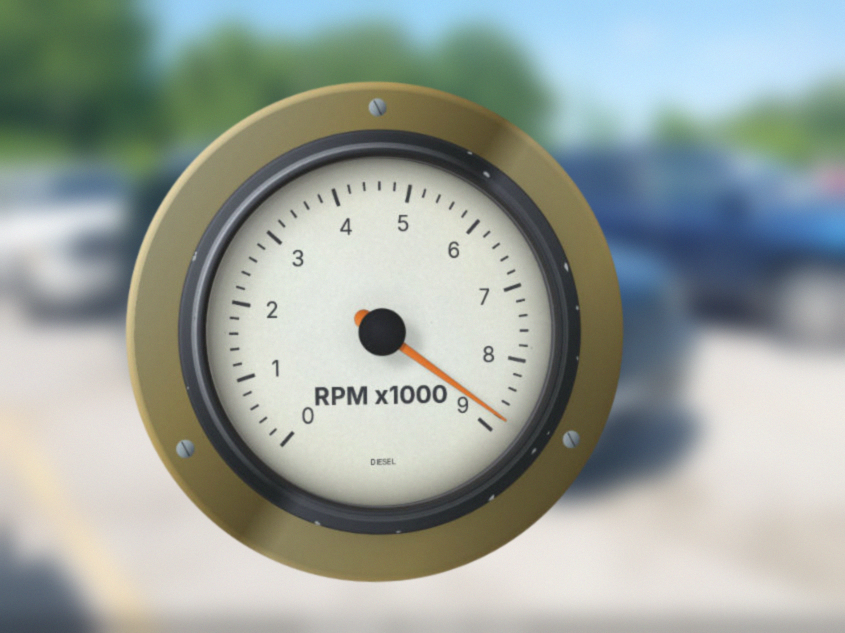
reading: **8800** rpm
